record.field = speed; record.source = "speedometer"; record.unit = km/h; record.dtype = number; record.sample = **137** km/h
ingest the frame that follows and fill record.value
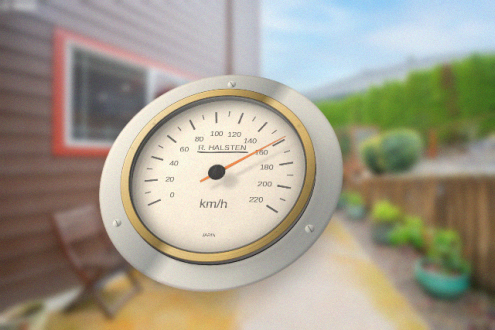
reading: **160** km/h
